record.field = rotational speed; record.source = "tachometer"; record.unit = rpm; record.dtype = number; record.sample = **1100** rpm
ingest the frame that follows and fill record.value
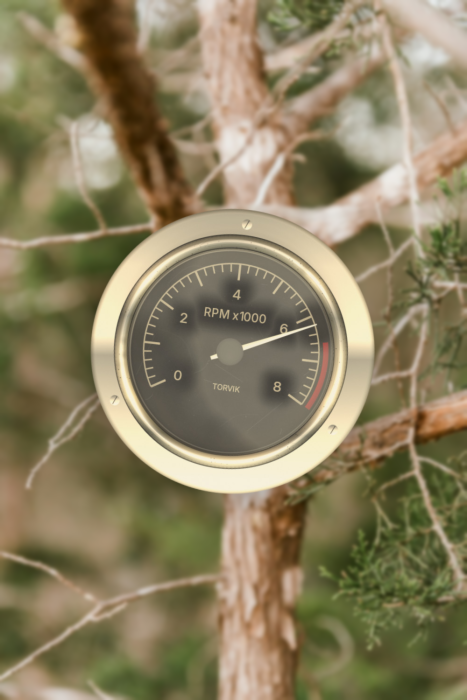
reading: **6200** rpm
